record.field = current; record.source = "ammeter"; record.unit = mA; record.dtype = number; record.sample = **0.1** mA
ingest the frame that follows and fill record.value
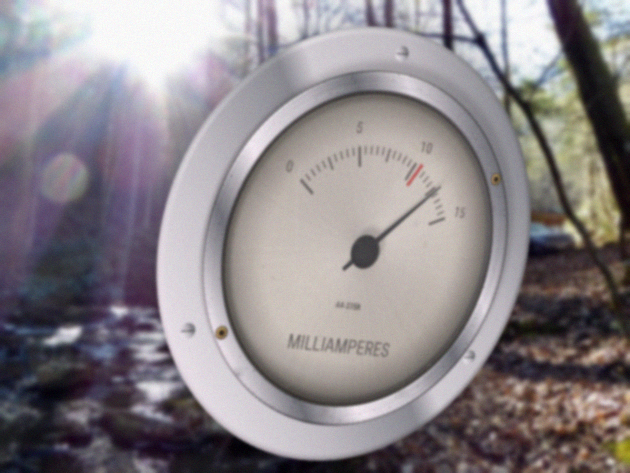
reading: **12.5** mA
